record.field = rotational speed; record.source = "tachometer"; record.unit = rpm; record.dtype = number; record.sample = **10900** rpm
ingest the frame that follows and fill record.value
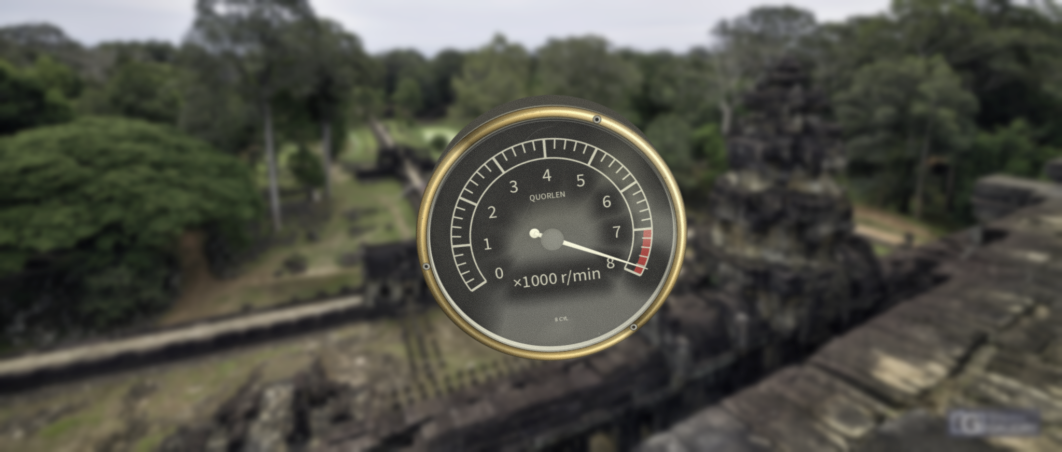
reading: **7800** rpm
